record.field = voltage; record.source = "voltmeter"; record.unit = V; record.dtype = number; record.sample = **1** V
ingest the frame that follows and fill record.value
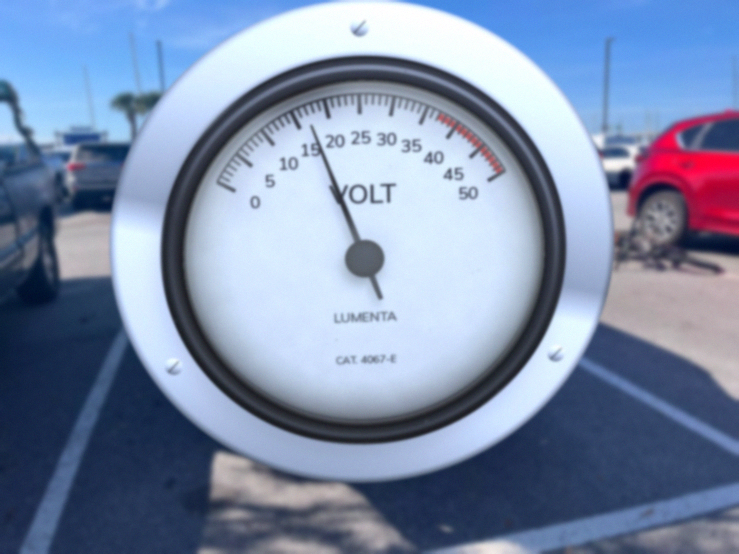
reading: **17** V
